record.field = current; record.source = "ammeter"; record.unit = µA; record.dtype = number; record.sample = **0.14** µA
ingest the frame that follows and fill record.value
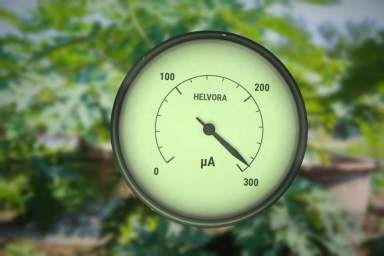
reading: **290** µA
